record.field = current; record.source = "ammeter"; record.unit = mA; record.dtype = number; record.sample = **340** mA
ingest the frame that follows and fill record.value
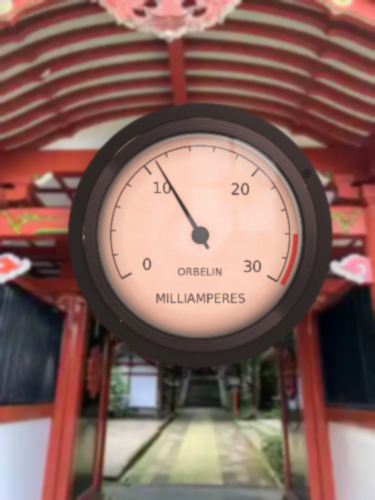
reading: **11** mA
